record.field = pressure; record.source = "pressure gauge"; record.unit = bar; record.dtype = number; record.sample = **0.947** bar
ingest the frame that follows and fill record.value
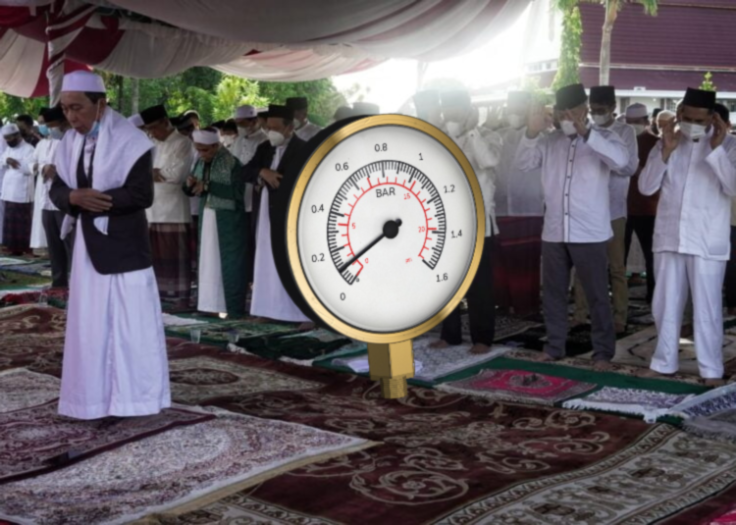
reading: **0.1** bar
